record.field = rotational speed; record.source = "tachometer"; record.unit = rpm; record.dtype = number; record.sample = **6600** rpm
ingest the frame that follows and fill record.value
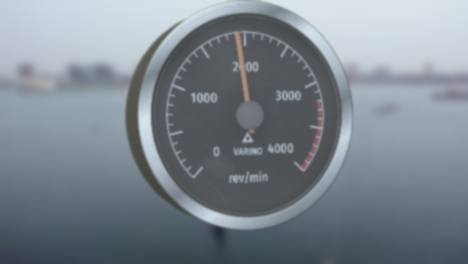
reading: **1900** rpm
